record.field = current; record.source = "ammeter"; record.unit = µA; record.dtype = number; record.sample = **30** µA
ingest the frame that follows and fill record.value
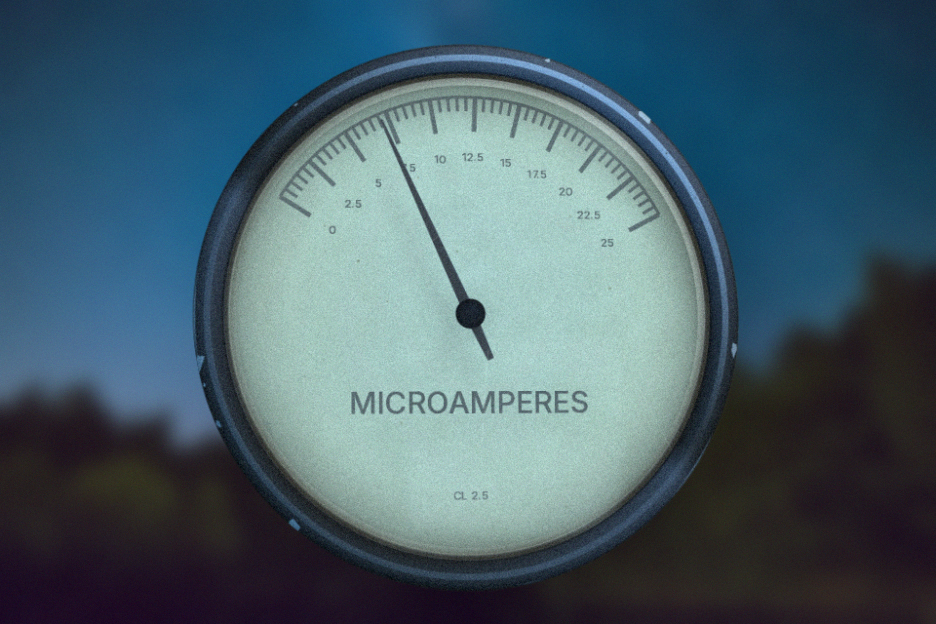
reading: **7** µA
